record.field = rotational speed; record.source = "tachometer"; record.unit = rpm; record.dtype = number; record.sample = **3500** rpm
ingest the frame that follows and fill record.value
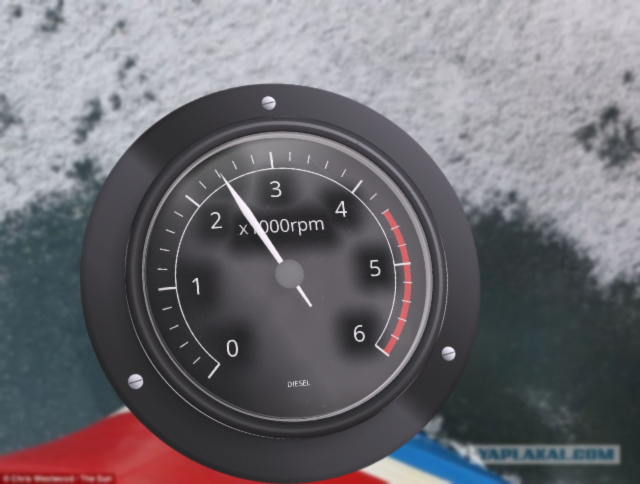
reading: **2400** rpm
